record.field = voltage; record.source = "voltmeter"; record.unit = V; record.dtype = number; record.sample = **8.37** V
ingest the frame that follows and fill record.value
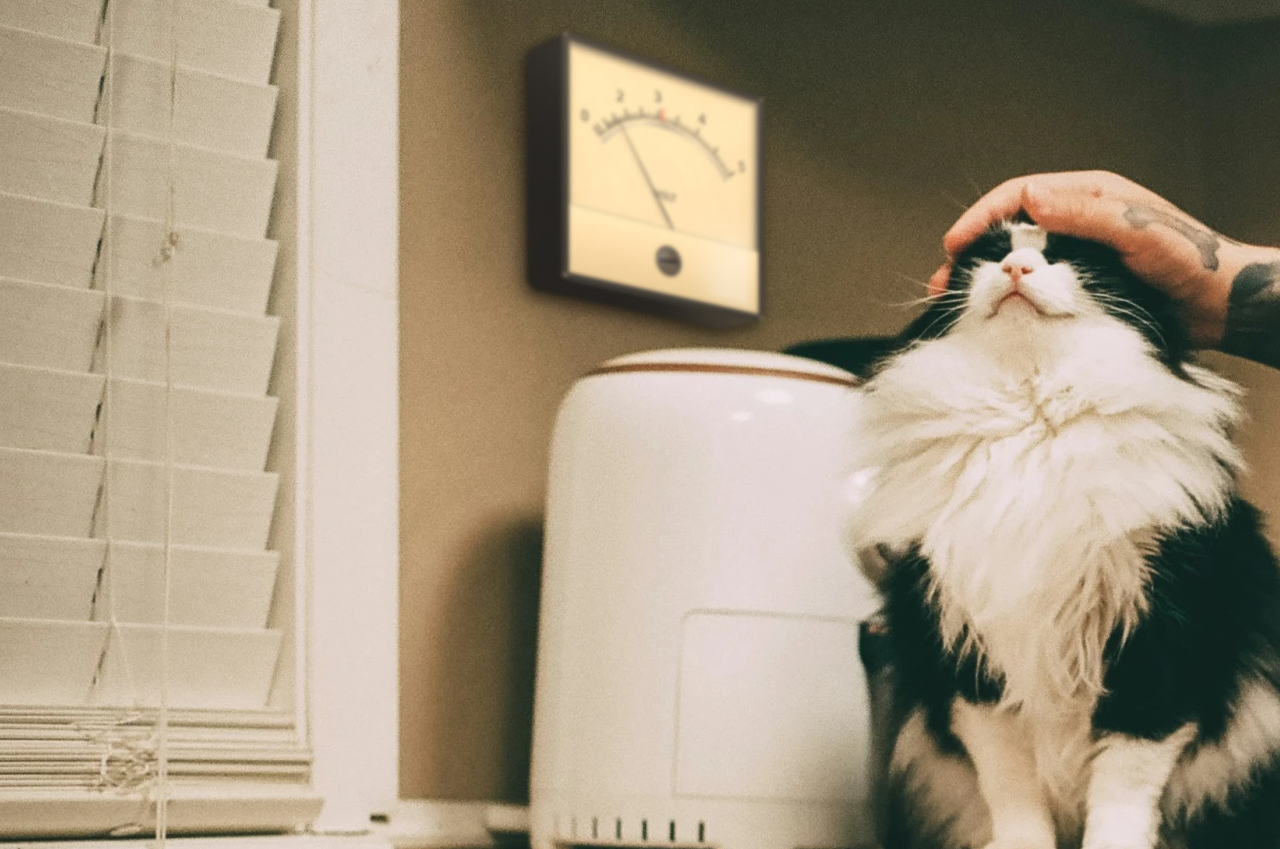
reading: **1.5** V
